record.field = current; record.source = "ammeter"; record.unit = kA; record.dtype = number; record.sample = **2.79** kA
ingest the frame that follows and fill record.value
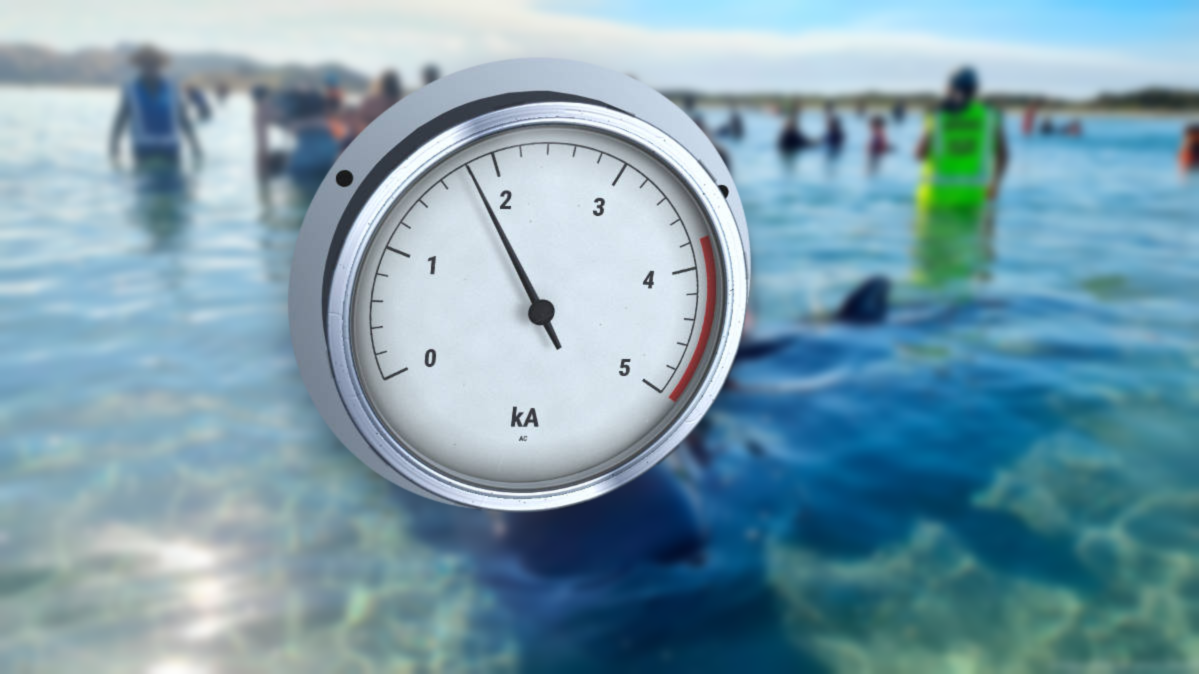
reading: **1.8** kA
